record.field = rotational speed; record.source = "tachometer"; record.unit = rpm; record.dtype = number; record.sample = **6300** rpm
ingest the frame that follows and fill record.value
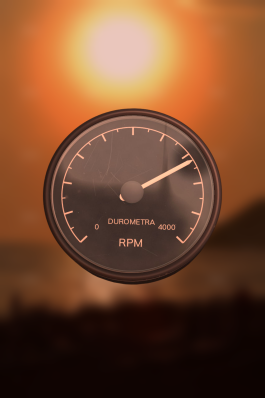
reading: **2900** rpm
